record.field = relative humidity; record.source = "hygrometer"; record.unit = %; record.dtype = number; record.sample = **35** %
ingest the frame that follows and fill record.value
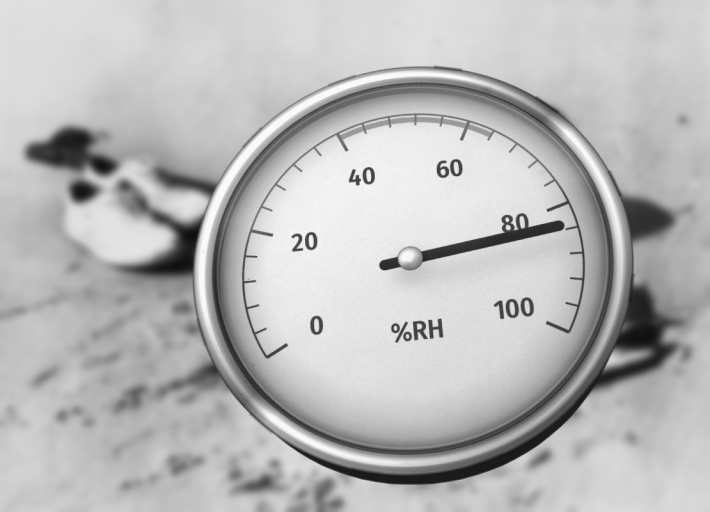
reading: **84** %
